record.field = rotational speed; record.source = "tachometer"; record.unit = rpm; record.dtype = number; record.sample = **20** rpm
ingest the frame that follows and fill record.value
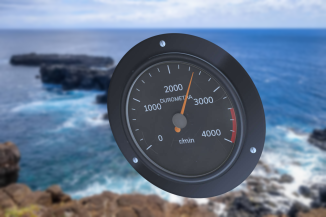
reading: **2500** rpm
